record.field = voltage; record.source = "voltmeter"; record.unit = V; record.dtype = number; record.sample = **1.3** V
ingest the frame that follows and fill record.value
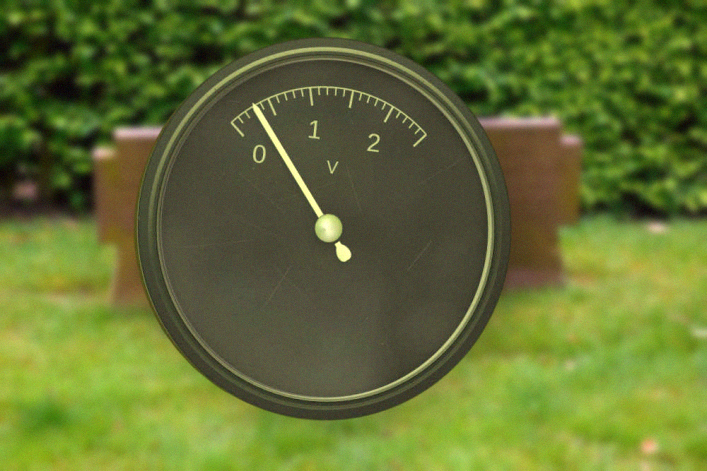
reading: **0.3** V
